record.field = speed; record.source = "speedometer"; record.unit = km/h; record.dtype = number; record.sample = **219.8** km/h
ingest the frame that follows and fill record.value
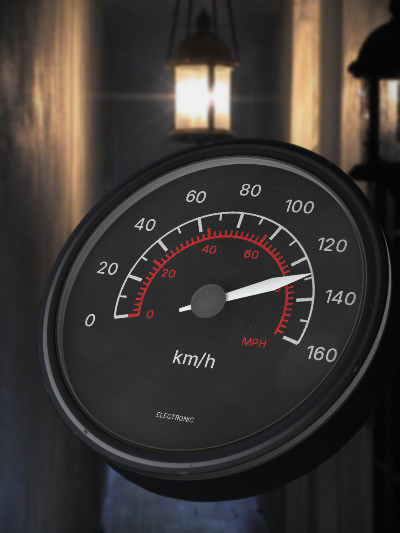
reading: **130** km/h
